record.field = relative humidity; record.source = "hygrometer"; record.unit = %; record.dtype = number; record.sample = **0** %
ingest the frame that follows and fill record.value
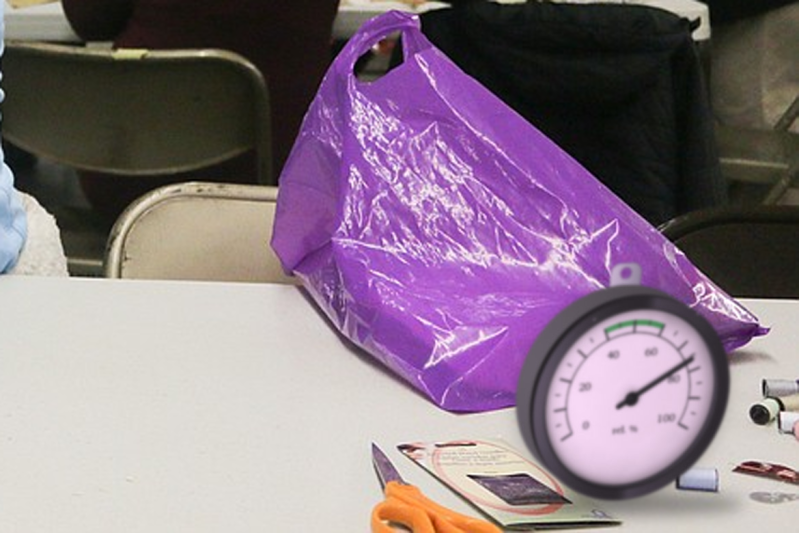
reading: **75** %
